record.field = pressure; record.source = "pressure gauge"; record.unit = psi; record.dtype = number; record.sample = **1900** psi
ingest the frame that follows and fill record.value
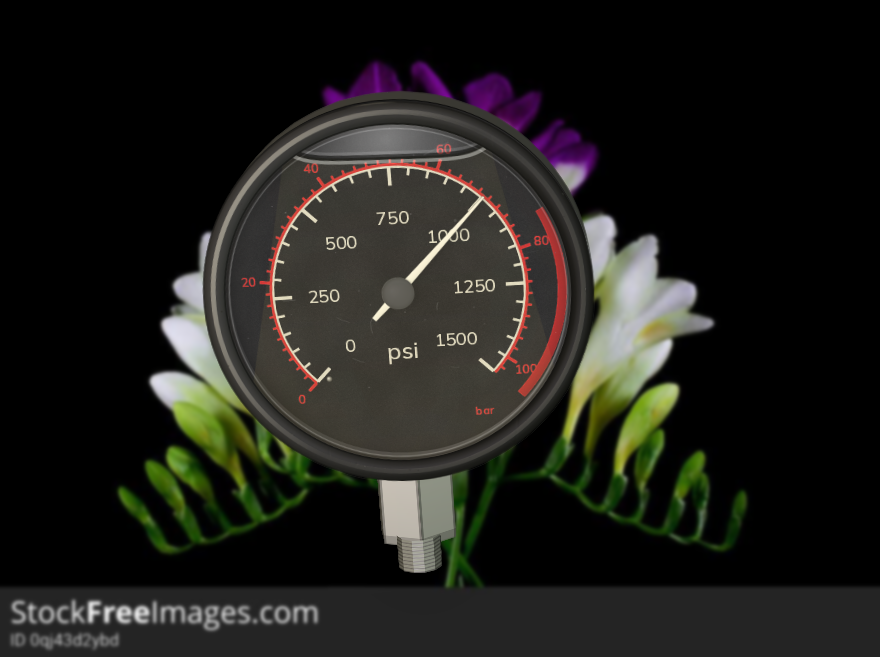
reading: **1000** psi
